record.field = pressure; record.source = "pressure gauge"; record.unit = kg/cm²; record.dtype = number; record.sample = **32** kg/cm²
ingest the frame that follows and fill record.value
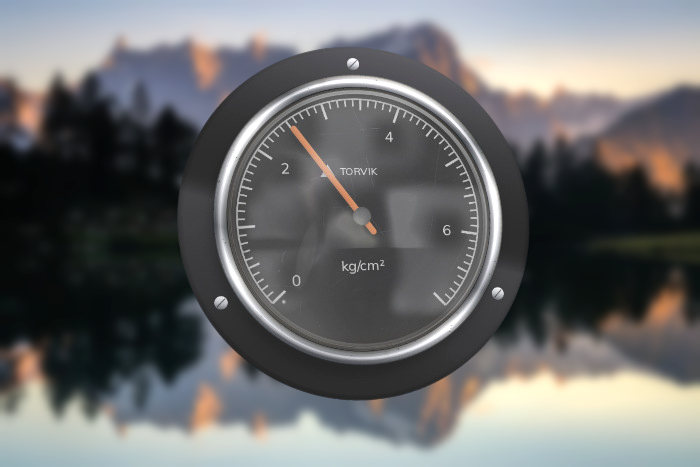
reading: **2.5** kg/cm²
